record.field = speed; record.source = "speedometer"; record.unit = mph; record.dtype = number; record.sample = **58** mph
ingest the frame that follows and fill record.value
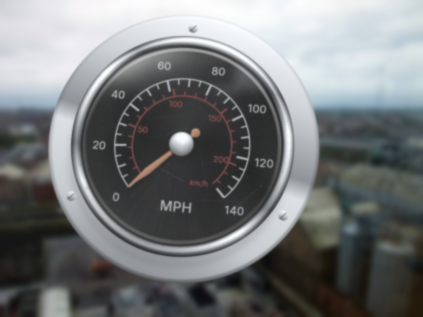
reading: **0** mph
